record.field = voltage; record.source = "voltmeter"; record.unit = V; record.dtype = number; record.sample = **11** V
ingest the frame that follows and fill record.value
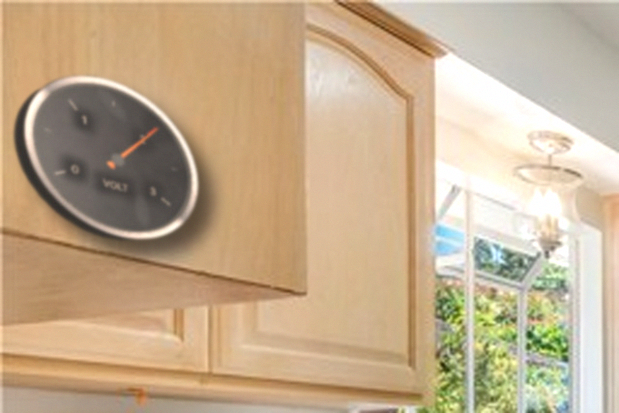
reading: **2** V
